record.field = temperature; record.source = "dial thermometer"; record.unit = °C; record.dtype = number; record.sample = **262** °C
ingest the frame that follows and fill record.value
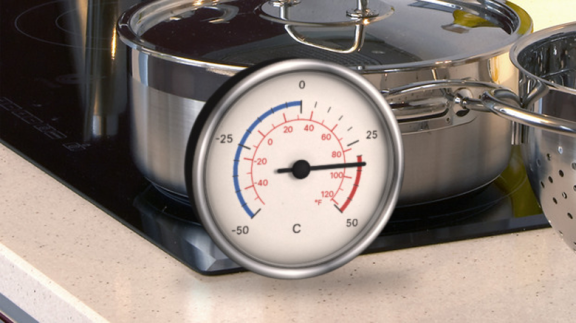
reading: **32.5** °C
